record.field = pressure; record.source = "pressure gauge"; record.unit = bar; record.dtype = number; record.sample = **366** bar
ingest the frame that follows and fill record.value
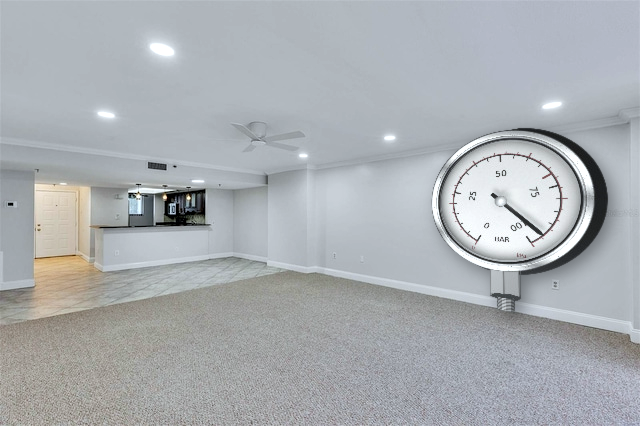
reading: **95** bar
